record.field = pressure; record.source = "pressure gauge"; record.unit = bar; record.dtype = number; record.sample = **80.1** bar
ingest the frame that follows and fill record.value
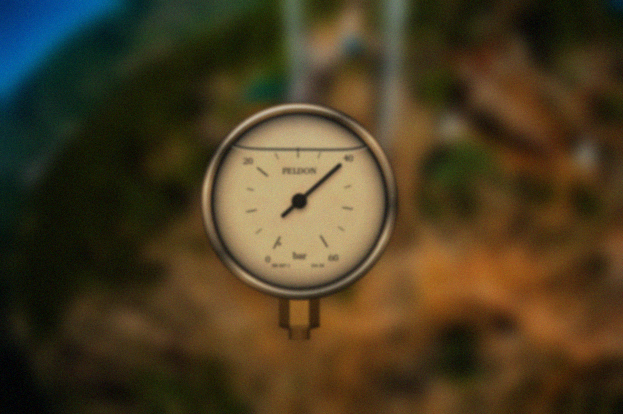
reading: **40** bar
